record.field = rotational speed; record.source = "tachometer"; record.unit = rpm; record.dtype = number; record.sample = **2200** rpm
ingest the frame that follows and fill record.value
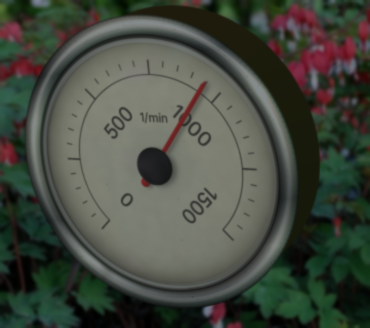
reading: **950** rpm
